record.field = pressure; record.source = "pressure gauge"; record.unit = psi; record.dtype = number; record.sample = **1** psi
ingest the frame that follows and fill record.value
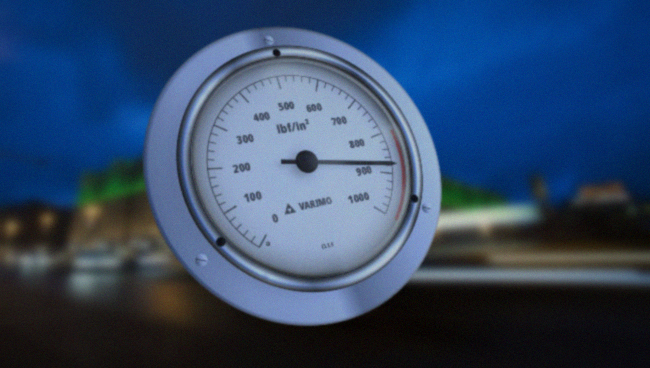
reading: **880** psi
